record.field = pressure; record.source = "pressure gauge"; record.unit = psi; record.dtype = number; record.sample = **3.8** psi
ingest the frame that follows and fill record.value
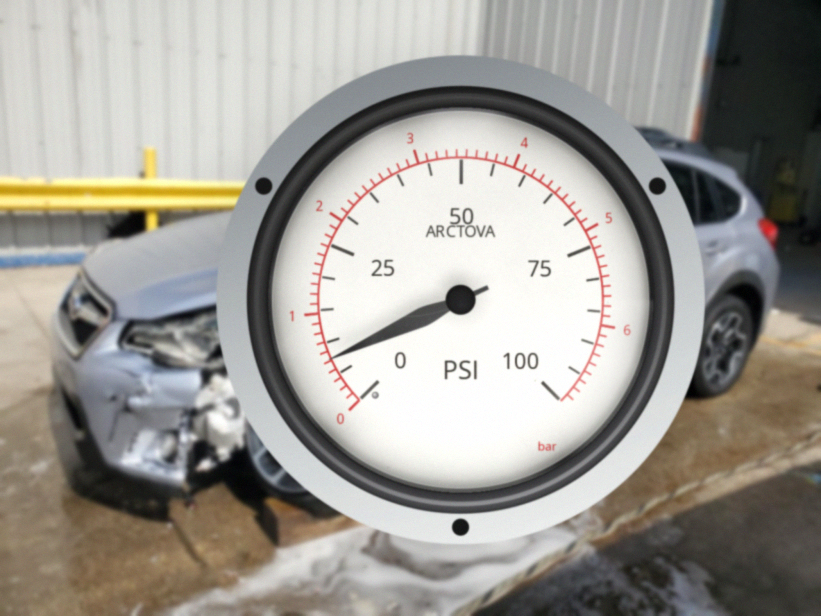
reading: **7.5** psi
